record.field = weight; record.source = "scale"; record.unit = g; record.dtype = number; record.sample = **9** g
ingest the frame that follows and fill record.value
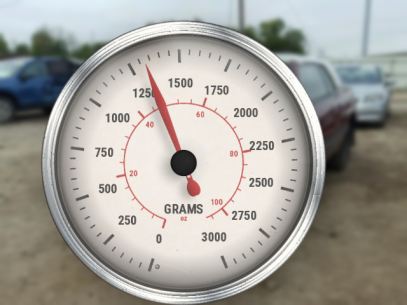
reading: **1325** g
